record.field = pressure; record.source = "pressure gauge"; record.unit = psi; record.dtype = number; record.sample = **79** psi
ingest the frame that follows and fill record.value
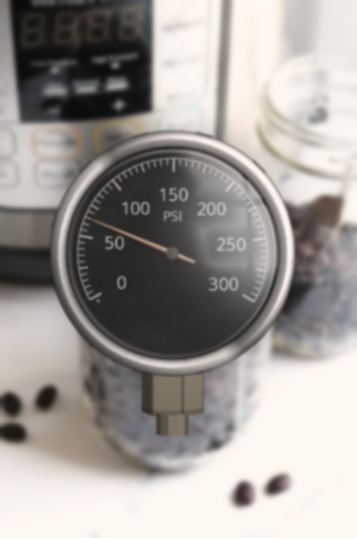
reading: **65** psi
